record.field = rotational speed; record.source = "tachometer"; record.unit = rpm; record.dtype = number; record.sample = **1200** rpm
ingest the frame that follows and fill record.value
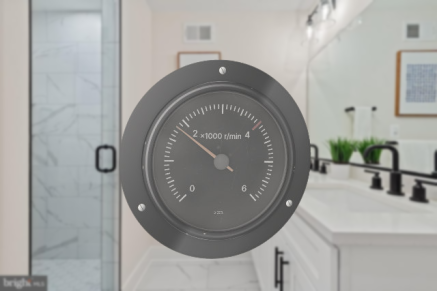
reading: **1800** rpm
